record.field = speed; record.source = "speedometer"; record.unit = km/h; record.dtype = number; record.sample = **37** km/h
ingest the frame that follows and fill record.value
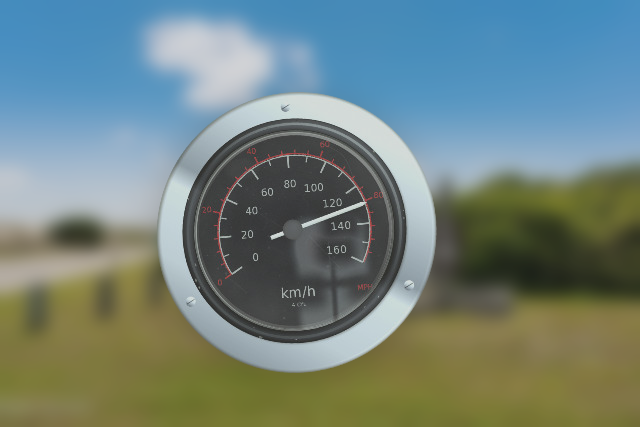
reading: **130** km/h
